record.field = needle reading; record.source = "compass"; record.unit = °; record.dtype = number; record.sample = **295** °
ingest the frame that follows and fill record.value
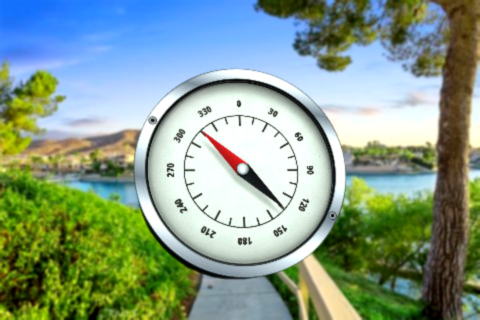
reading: **315** °
